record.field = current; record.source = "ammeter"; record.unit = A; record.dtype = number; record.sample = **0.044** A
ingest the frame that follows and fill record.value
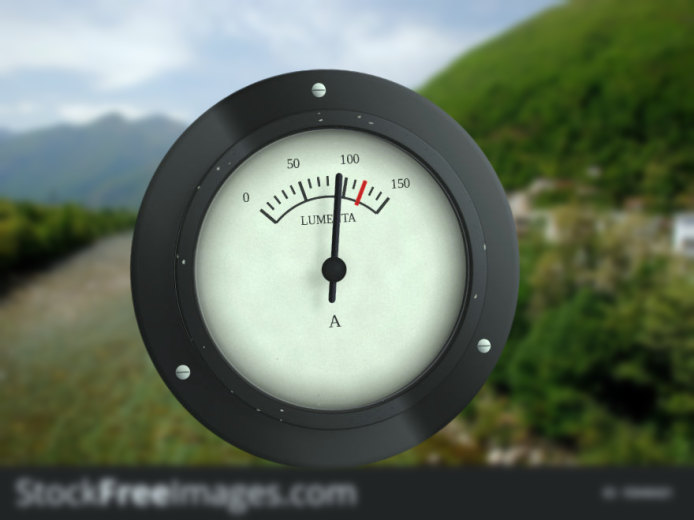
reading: **90** A
